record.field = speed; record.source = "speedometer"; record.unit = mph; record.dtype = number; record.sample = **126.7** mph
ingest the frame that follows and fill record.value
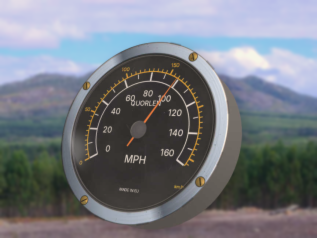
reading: **100** mph
